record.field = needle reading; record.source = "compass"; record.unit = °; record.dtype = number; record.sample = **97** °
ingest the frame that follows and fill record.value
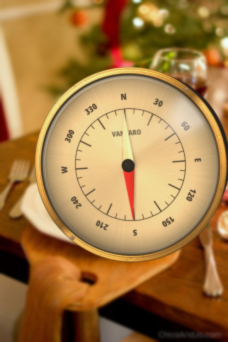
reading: **180** °
